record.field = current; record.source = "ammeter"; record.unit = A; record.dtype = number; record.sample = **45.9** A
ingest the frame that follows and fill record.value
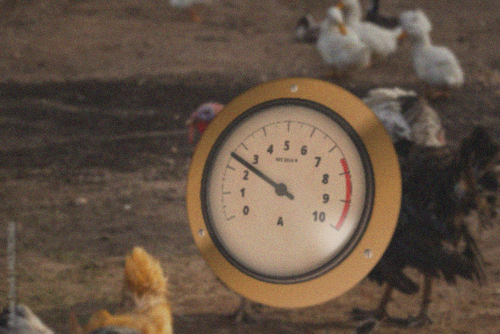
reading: **2.5** A
